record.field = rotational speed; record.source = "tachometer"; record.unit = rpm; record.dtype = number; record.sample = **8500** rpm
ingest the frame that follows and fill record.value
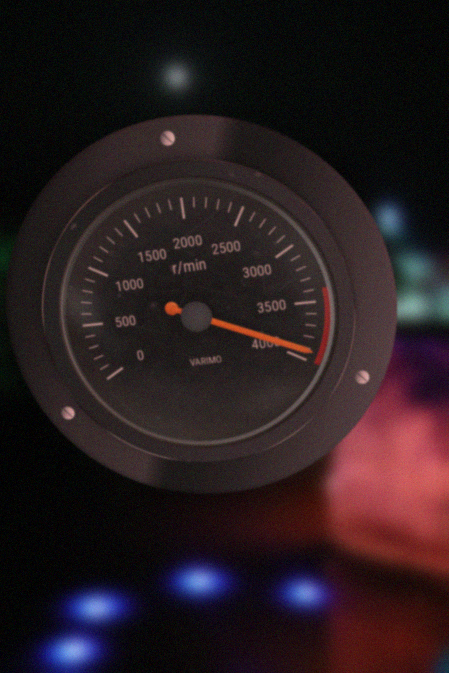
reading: **3900** rpm
